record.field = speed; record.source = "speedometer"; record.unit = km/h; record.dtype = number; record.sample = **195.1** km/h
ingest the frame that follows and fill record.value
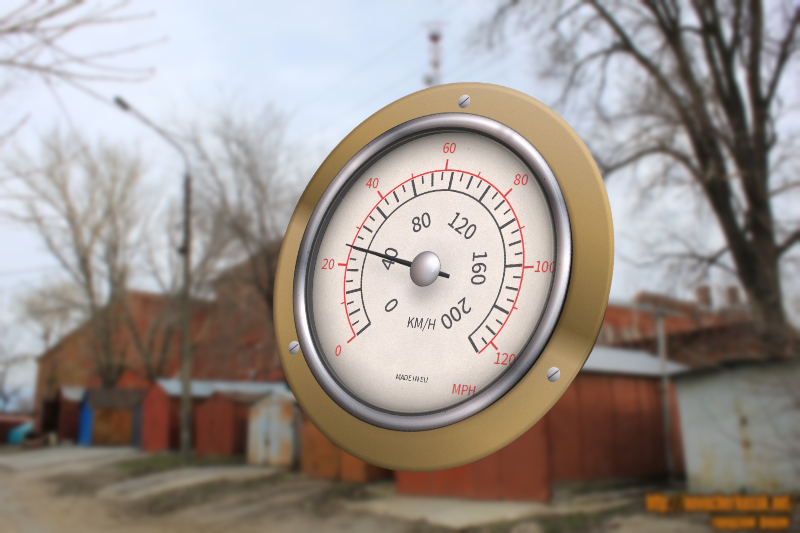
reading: **40** km/h
